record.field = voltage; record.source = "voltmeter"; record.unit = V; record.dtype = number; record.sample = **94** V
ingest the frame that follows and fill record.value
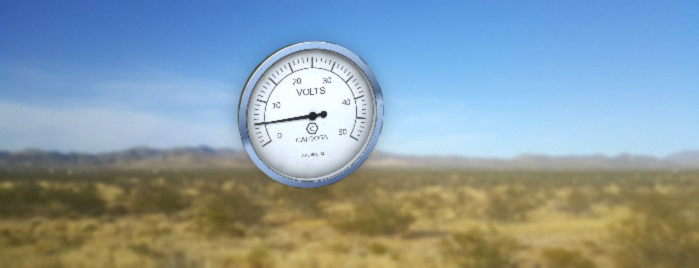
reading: **5** V
